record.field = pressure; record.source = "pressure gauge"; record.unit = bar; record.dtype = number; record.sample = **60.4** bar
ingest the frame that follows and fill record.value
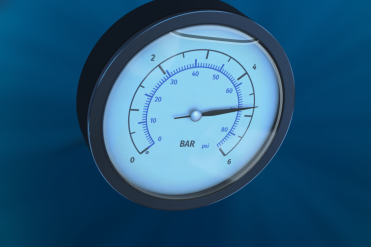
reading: **4.75** bar
